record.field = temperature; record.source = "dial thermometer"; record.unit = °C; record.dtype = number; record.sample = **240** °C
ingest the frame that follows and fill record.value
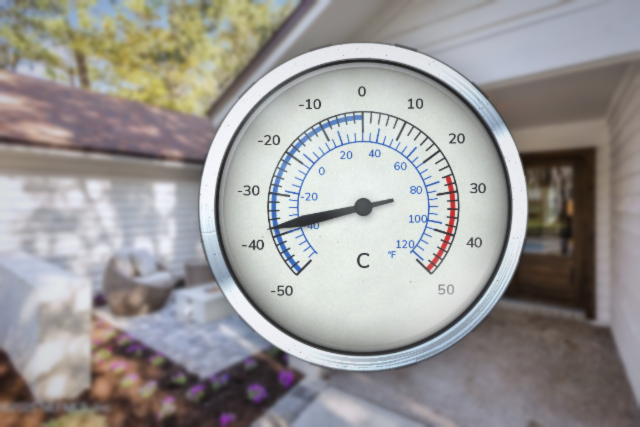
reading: **-38** °C
